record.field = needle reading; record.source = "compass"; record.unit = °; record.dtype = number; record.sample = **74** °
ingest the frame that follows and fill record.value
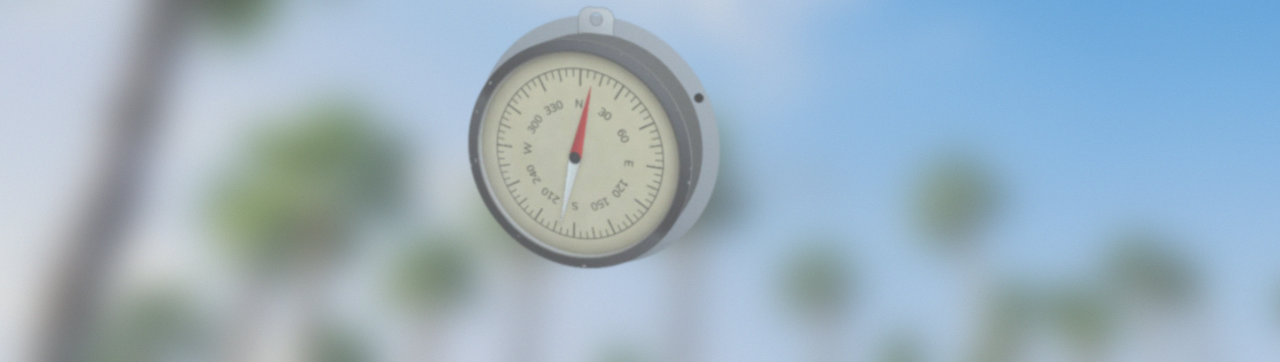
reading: **10** °
